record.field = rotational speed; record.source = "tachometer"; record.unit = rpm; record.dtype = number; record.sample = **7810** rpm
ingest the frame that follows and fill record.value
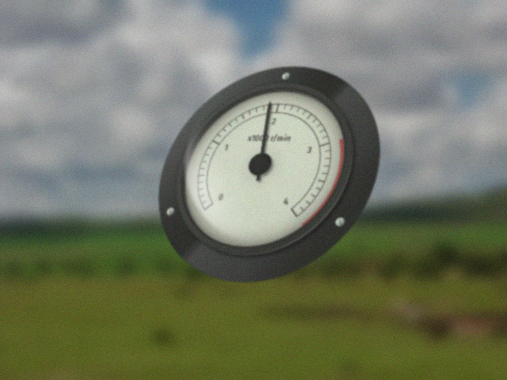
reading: **1900** rpm
